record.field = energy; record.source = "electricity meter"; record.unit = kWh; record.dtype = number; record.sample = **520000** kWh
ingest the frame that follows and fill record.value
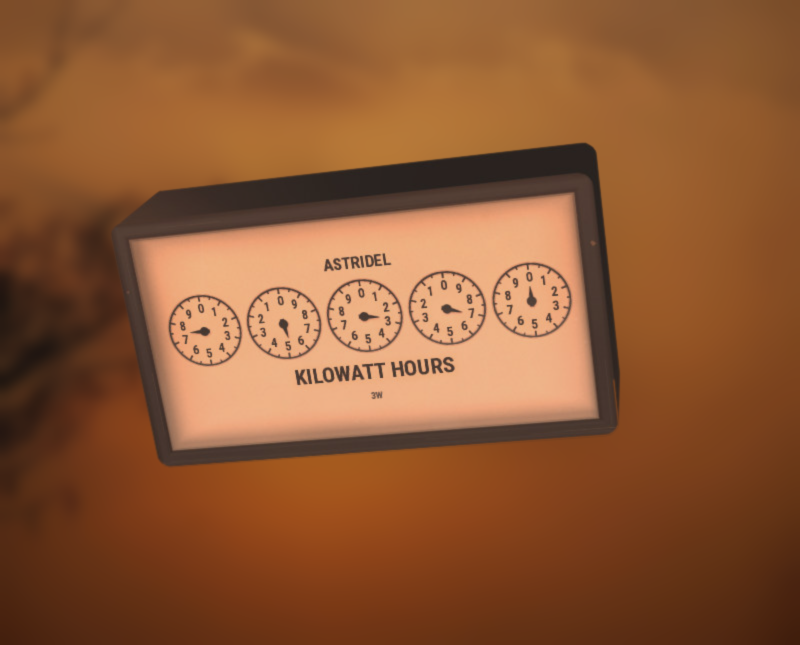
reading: **75270** kWh
